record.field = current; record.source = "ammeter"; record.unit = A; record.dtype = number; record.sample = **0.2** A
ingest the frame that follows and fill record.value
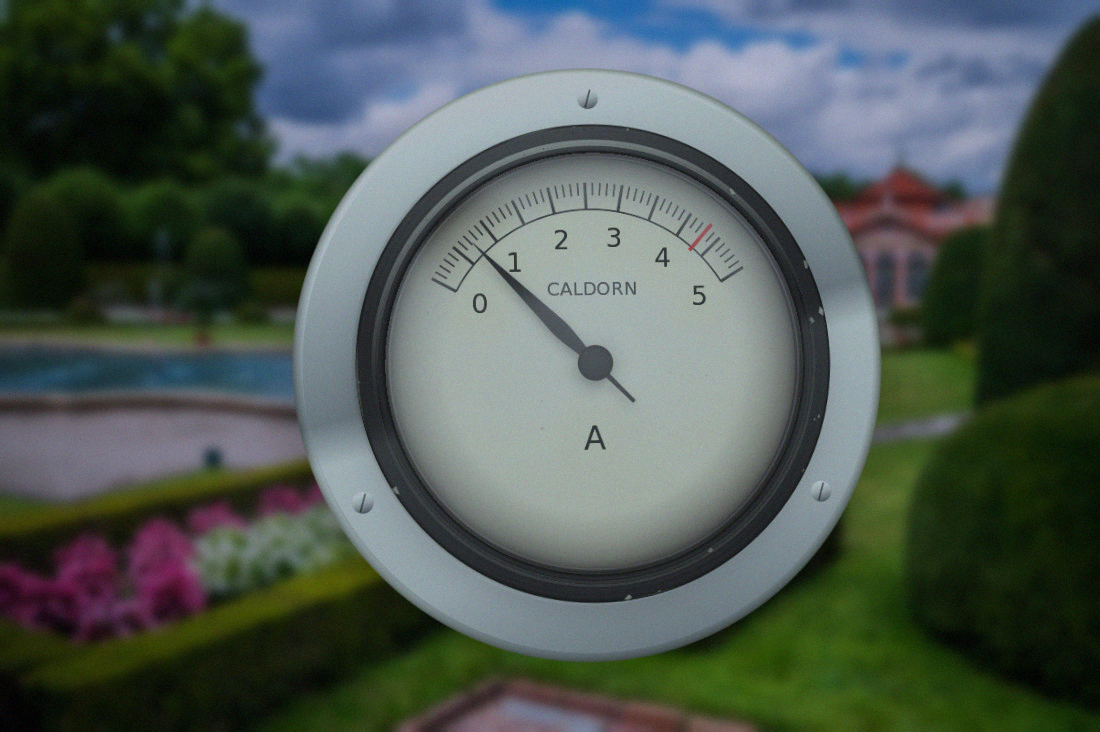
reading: **0.7** A
